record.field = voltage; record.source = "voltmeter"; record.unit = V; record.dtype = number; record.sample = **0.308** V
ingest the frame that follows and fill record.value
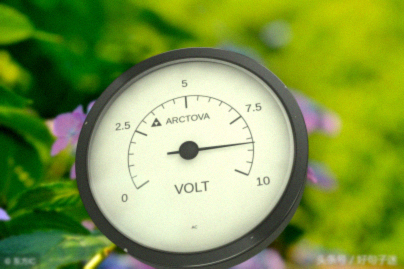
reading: **8.75** V
